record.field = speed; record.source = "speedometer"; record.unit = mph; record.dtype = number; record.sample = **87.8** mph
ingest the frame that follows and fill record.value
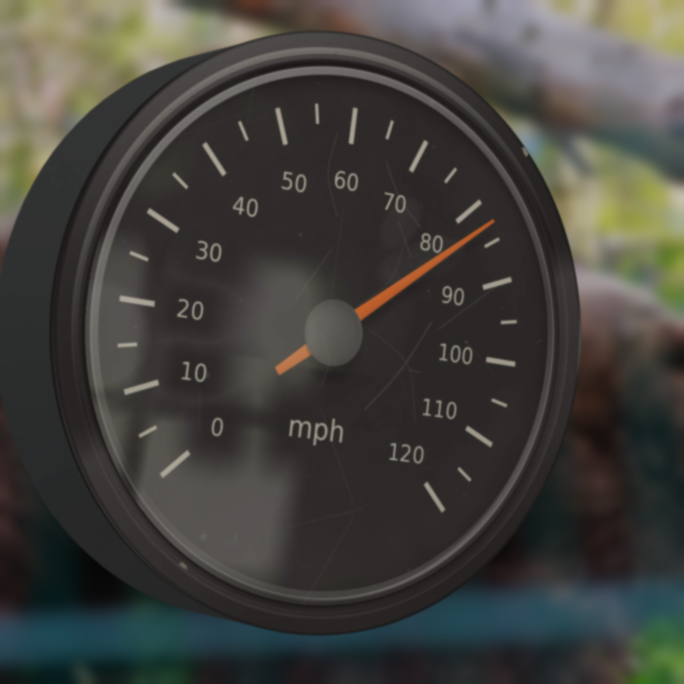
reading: **82.5** mph
